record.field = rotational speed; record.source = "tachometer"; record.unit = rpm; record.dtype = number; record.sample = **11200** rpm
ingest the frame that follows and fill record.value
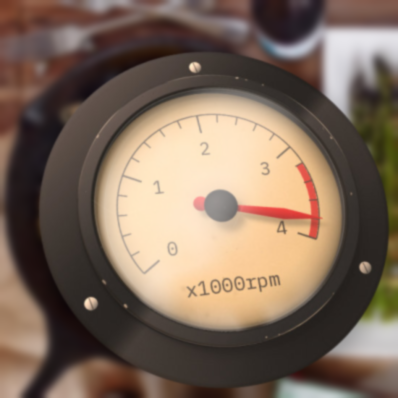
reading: **3800** rpm
